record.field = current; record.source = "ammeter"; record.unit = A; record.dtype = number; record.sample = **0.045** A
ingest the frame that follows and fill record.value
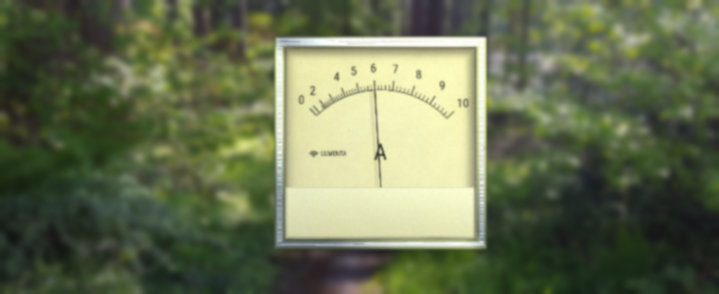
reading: **6** A
